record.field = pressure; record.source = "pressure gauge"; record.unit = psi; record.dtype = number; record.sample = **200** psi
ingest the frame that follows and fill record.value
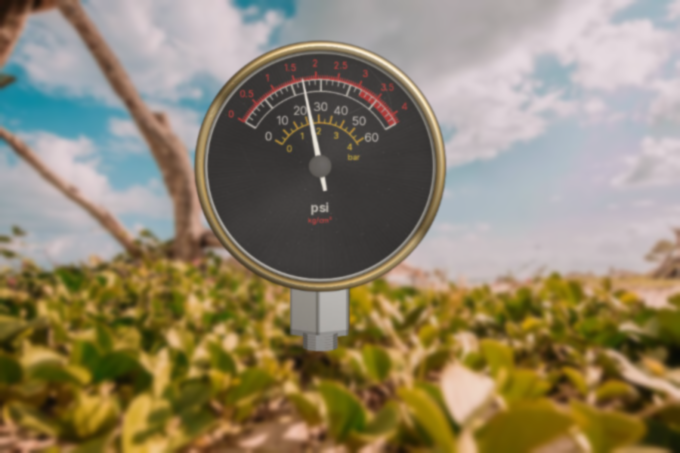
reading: **24** psi
